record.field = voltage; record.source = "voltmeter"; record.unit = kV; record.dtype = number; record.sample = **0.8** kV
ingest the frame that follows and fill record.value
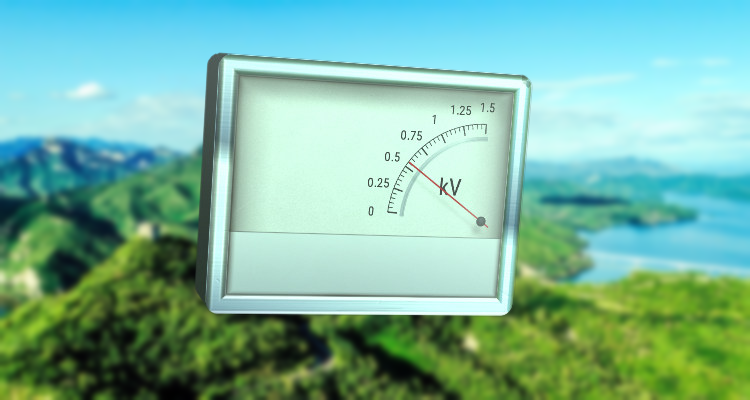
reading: **0.55** kV
